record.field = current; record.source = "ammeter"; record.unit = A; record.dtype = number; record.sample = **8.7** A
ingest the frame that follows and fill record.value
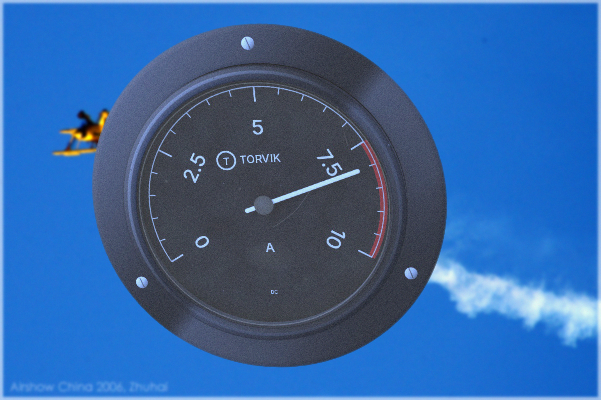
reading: **8** A
